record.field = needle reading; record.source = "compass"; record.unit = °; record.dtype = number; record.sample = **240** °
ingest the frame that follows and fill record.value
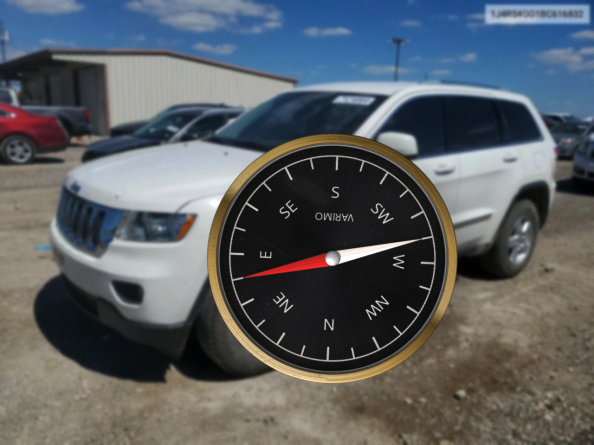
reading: **75** °
